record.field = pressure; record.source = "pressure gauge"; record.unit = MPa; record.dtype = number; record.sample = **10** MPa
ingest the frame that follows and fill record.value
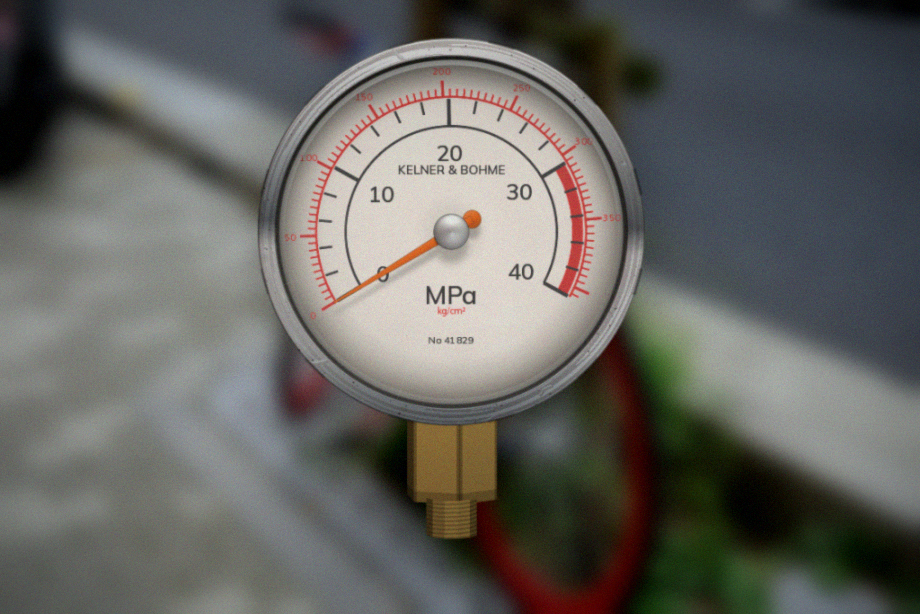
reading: **0** MPa
